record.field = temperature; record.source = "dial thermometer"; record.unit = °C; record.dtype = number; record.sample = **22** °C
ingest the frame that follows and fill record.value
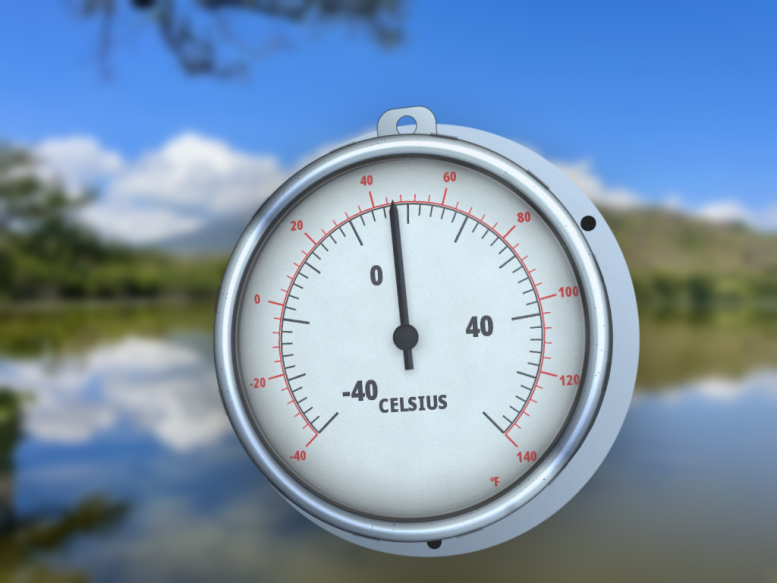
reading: **8** °C
